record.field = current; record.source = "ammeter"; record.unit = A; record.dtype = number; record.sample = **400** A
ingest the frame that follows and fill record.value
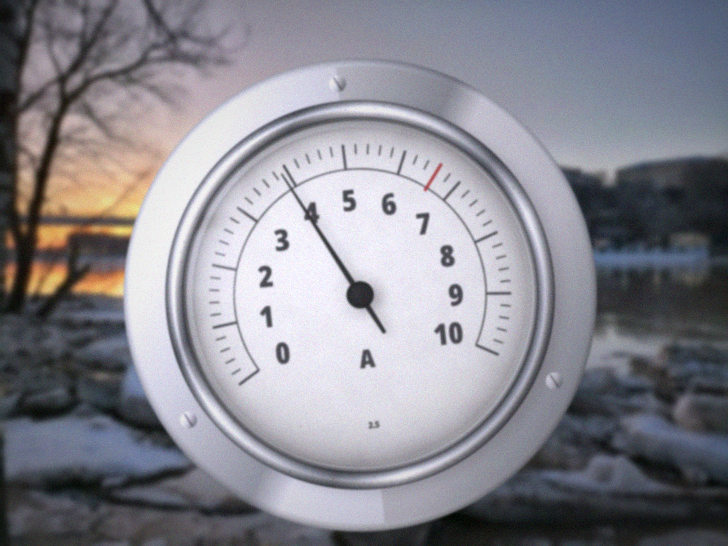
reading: **3.9** A
